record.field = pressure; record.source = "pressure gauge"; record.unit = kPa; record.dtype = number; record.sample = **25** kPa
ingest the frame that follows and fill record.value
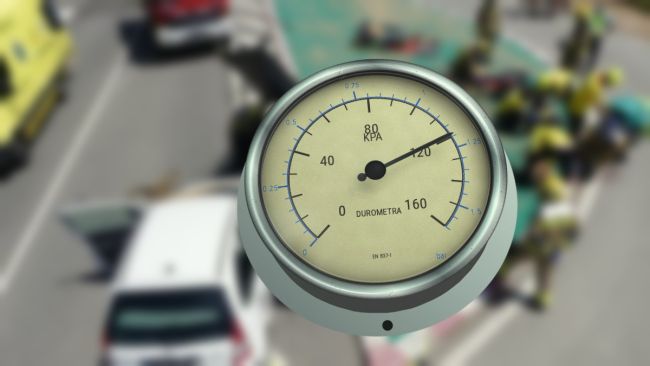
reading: **120** kPa
